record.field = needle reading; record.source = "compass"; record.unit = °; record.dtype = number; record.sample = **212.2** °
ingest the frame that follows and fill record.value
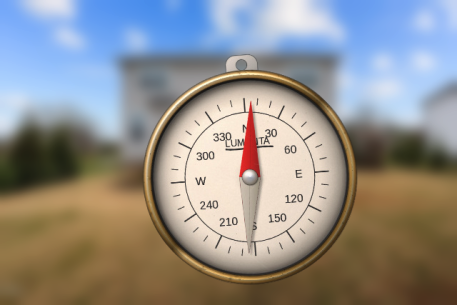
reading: **5** °
